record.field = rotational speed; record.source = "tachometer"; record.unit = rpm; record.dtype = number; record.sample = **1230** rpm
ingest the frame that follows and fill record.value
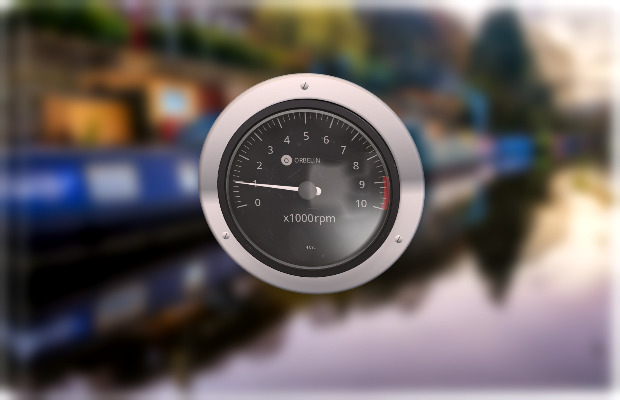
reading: **1000** rpm
